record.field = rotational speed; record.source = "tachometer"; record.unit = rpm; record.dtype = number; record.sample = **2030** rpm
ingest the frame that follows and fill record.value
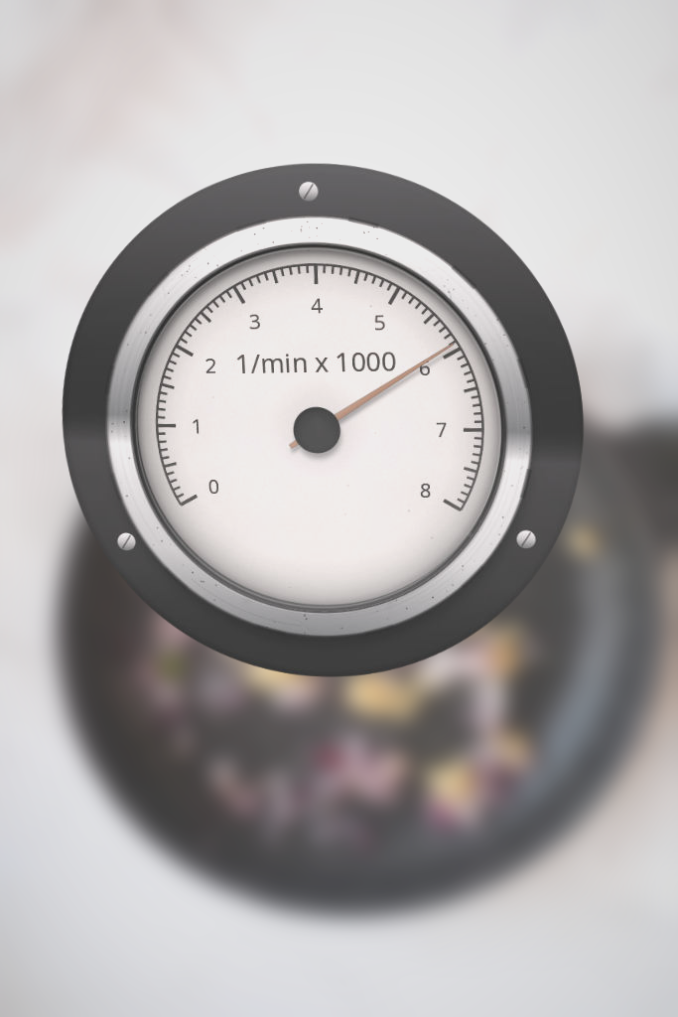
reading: **5900** rpm
